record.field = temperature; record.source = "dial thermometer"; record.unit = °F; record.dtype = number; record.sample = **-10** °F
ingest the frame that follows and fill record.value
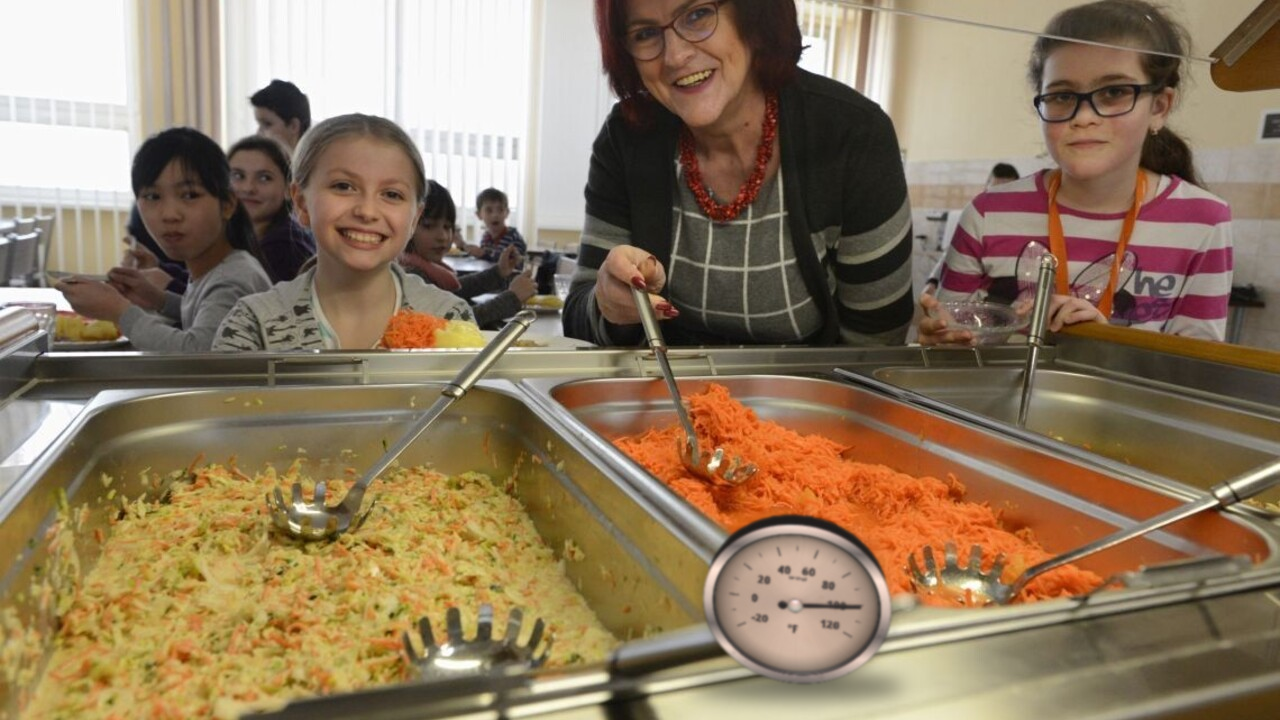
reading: **100** °F
